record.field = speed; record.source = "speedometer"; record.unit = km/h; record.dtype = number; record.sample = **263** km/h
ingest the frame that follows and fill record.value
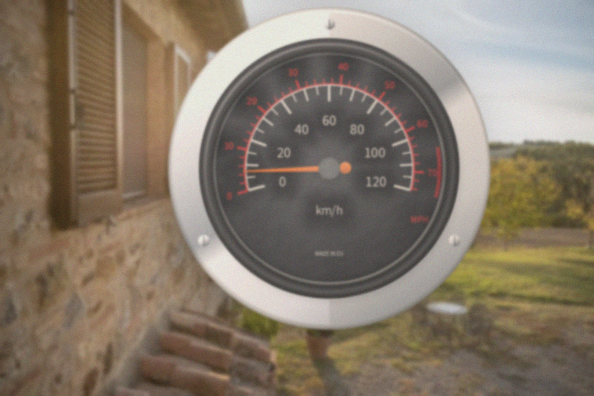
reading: **7.5** km/h
